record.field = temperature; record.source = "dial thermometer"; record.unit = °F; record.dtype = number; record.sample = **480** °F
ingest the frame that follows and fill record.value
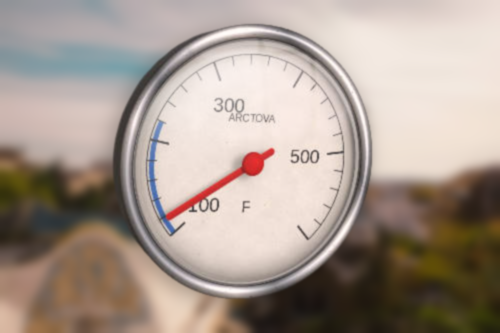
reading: **120** °F
